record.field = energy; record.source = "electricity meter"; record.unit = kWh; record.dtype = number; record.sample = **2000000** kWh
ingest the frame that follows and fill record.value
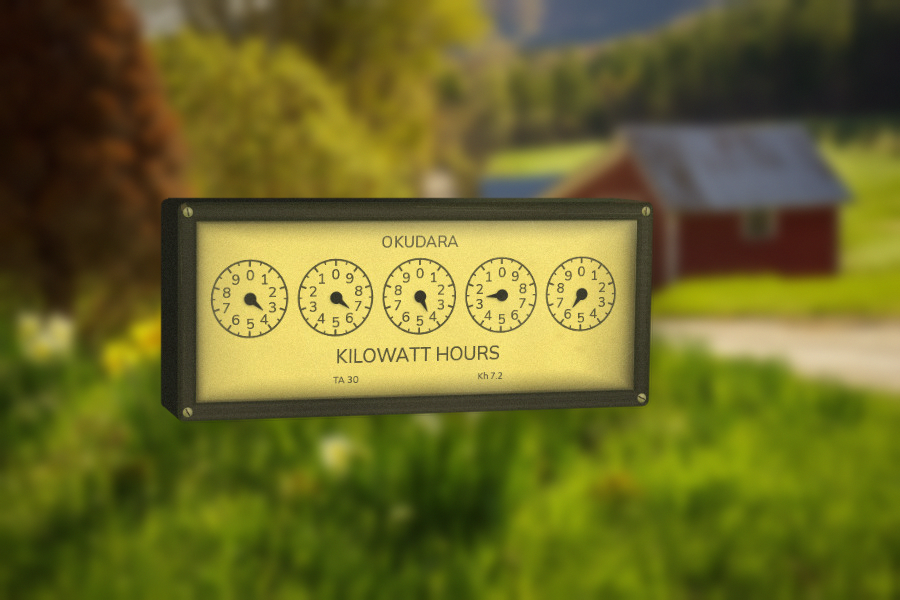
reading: **36426** kWh
